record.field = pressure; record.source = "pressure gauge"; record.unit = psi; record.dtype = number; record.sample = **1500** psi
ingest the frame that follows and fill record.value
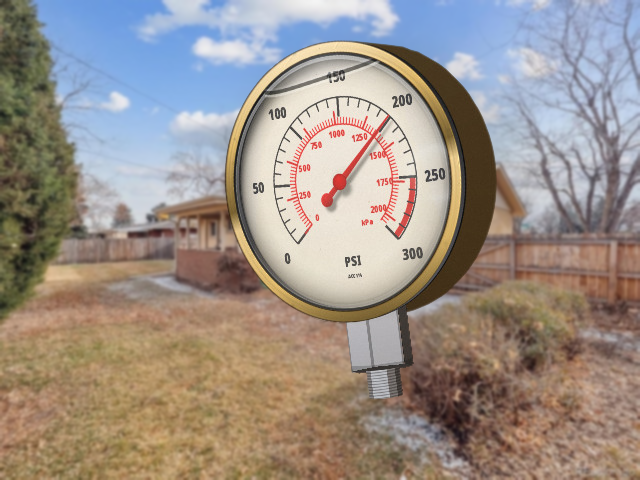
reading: **200** psi
